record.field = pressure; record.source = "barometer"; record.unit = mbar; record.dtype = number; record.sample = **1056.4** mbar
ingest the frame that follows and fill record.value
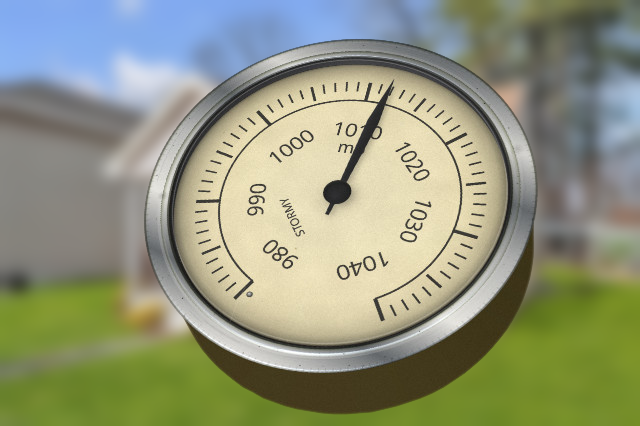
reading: **1012** mbar
